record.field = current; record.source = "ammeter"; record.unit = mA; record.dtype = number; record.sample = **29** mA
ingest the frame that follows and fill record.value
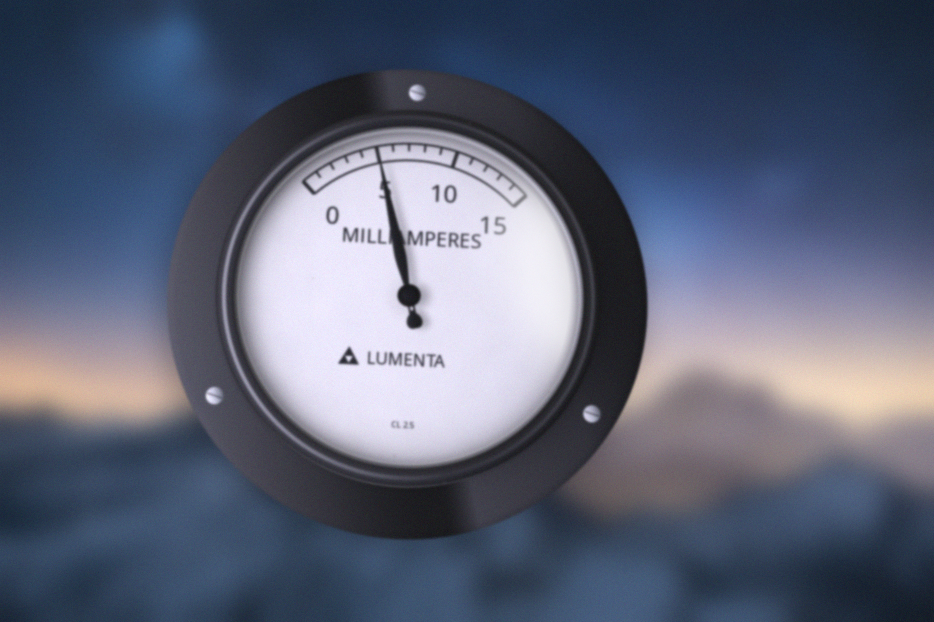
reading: **5** mA
